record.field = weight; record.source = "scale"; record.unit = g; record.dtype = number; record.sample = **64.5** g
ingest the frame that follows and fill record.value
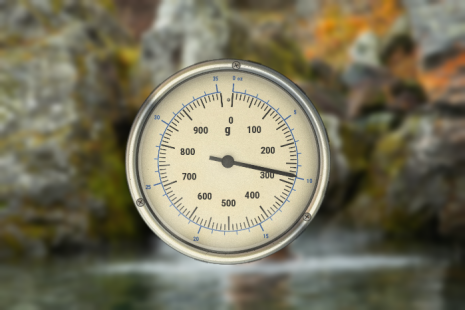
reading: **280** g
